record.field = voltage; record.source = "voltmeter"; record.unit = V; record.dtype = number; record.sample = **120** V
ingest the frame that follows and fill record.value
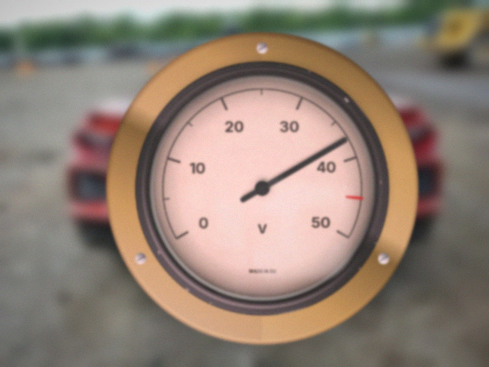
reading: **37.5** V
